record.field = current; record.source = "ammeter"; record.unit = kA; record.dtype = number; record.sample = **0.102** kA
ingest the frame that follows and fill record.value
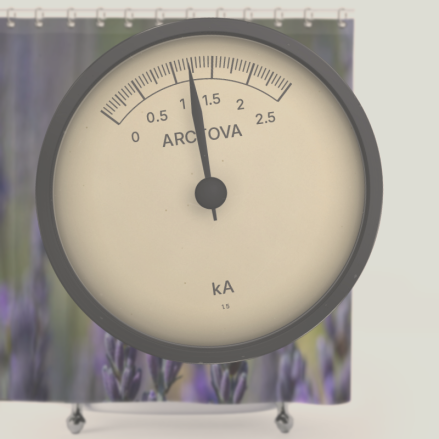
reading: **1.2** kA
